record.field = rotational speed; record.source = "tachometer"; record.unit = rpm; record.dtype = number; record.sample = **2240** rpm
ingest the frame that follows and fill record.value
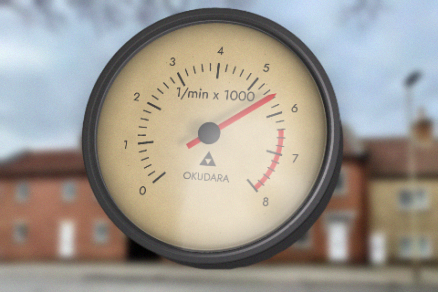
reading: **5600** rpm
